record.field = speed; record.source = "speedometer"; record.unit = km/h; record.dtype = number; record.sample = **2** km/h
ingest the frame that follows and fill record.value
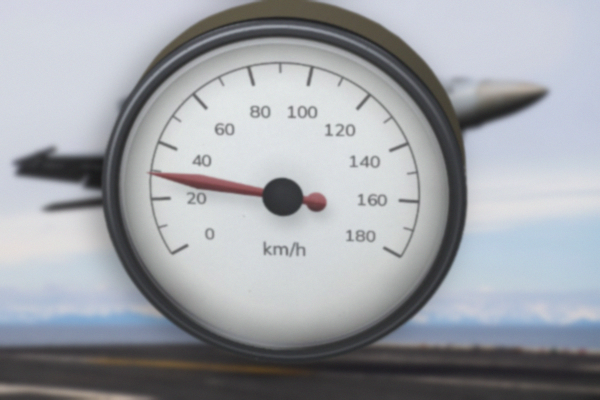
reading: **30** km/h
